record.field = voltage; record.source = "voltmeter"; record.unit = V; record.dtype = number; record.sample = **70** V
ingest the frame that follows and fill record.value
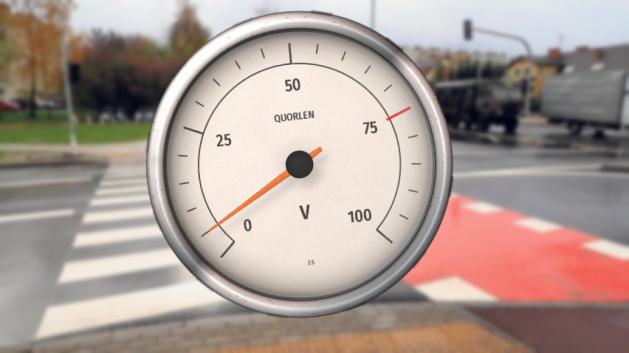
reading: **5** V
